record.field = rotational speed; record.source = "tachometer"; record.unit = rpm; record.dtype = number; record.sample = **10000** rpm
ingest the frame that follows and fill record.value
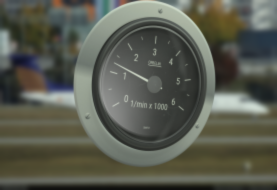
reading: **1250** rpm
